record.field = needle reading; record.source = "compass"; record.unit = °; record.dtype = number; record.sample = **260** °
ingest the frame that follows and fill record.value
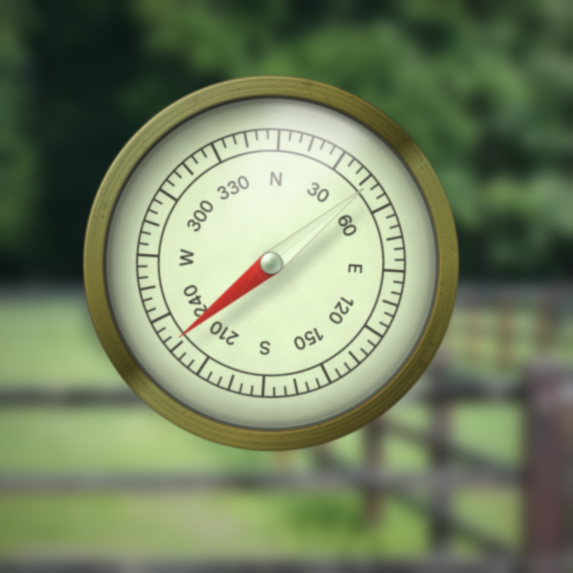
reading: **227.5** °
